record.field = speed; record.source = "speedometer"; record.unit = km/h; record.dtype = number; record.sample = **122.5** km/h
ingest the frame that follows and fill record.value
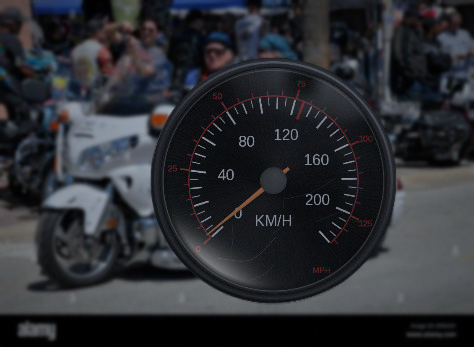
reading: **2.5** km/h
